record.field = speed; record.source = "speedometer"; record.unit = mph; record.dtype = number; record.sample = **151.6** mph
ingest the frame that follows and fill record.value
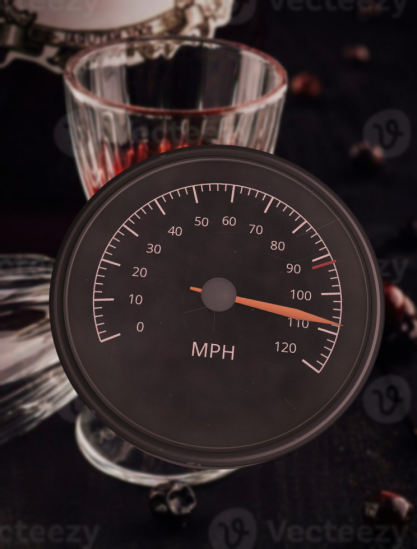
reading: **108** mph
